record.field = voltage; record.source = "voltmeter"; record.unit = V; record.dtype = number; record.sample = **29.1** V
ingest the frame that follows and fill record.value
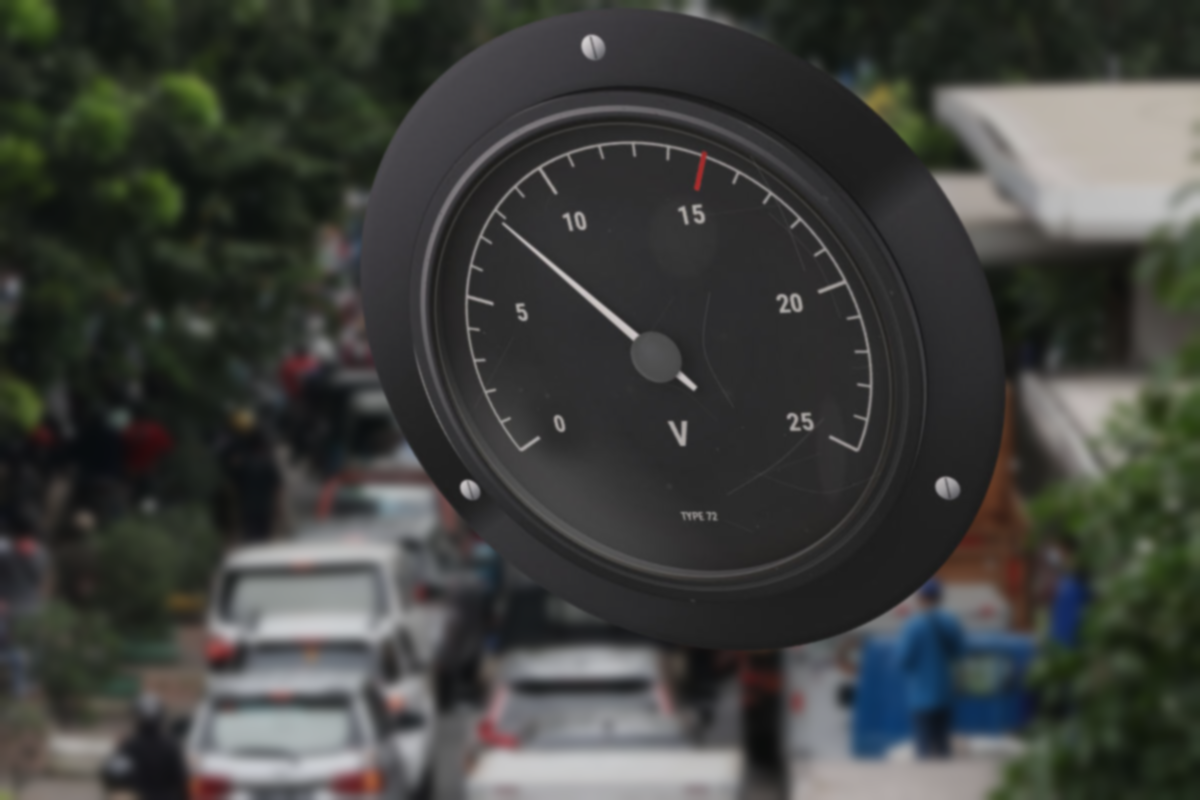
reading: **8** V
